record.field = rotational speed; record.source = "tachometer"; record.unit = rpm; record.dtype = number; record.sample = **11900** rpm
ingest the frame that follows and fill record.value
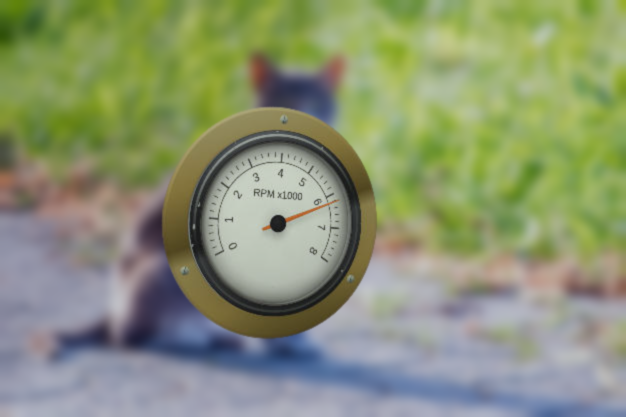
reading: **6200** rpm
